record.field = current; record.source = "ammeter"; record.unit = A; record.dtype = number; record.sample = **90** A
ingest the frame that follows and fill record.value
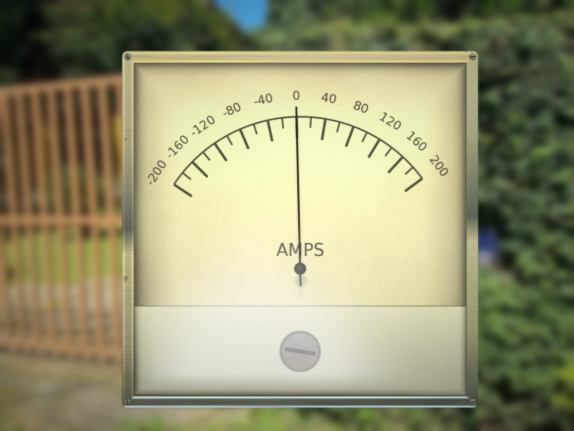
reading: **0** A
